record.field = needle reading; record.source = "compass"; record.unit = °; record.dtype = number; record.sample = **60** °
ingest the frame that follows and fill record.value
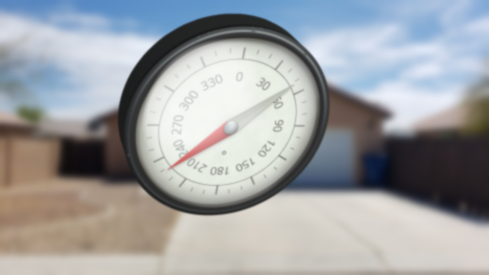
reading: **230** °
